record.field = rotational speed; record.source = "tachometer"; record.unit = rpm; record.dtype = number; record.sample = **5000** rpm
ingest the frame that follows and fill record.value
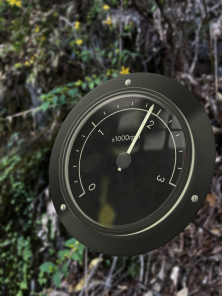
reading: **1900** rpm
